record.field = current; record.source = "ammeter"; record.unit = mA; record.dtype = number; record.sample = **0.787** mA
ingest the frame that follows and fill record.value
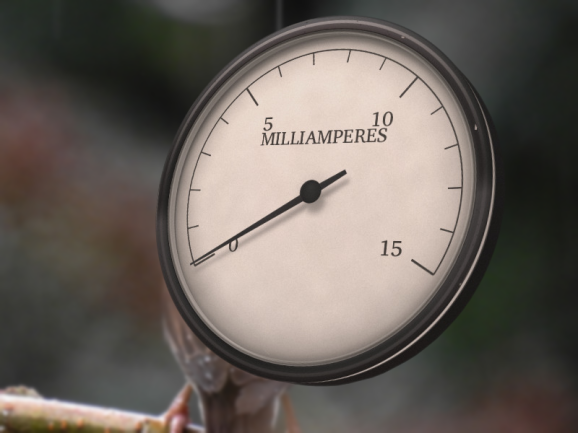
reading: **0** mA
